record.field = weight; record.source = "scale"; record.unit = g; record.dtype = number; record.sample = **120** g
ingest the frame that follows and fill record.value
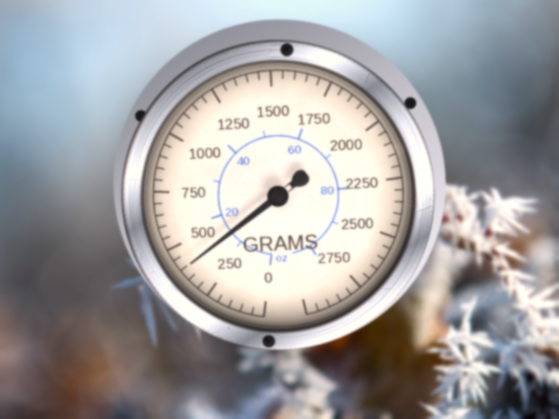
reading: **400** g
